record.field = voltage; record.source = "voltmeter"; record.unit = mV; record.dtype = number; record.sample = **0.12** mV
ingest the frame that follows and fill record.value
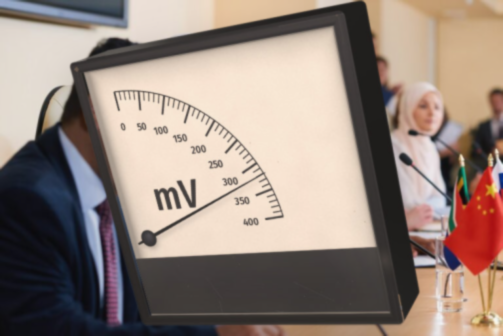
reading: **320** mV
